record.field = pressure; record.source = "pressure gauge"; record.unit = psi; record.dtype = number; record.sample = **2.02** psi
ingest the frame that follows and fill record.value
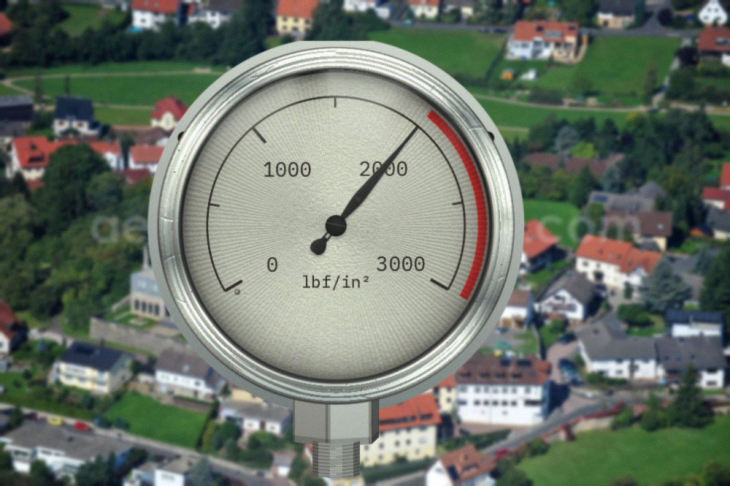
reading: **2000** psi
